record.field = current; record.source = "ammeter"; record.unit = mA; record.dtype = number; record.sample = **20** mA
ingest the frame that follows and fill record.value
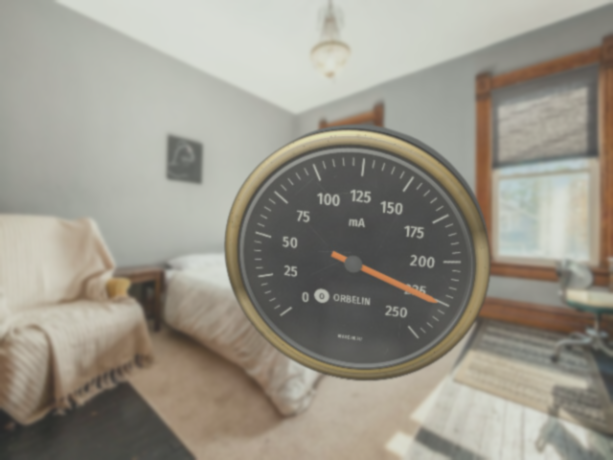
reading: **225** mA
